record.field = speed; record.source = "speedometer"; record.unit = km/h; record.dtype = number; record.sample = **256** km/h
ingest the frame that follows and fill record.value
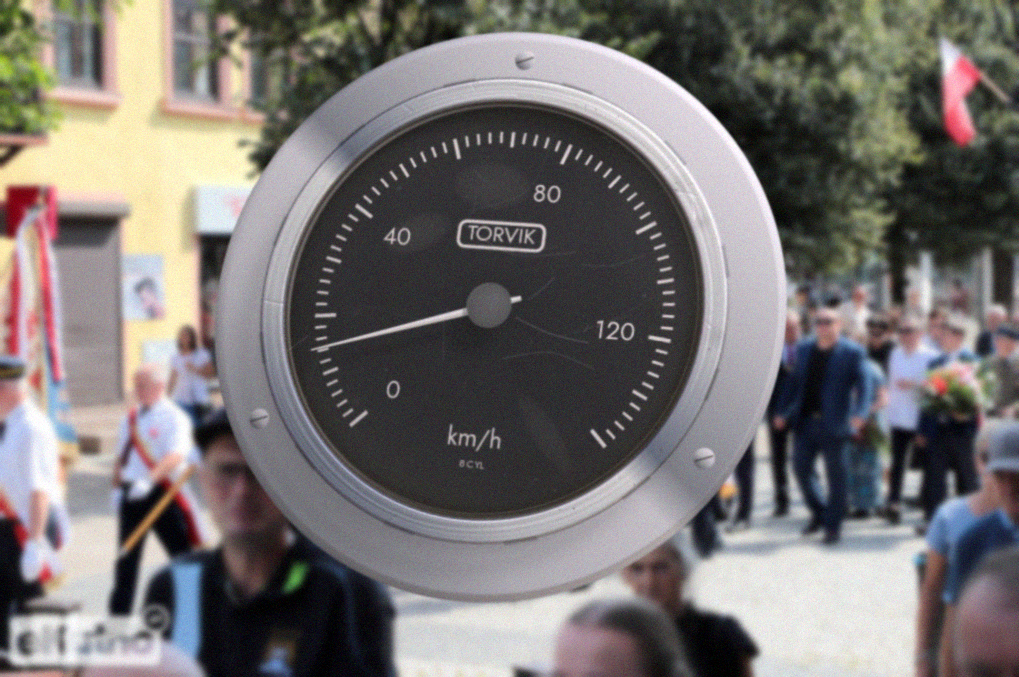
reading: **14** km/h
